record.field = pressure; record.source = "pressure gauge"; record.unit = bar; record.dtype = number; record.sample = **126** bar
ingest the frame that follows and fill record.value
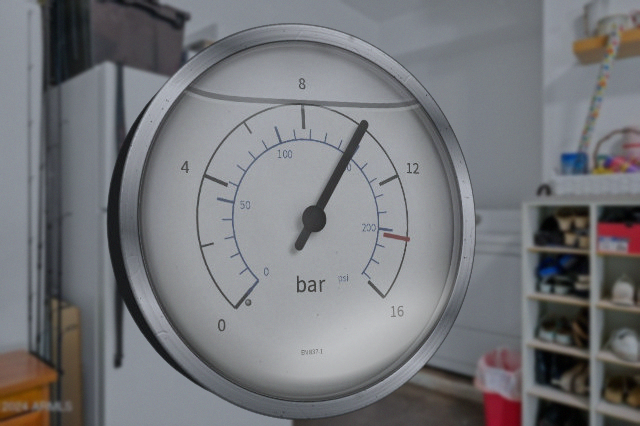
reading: **10** bar
